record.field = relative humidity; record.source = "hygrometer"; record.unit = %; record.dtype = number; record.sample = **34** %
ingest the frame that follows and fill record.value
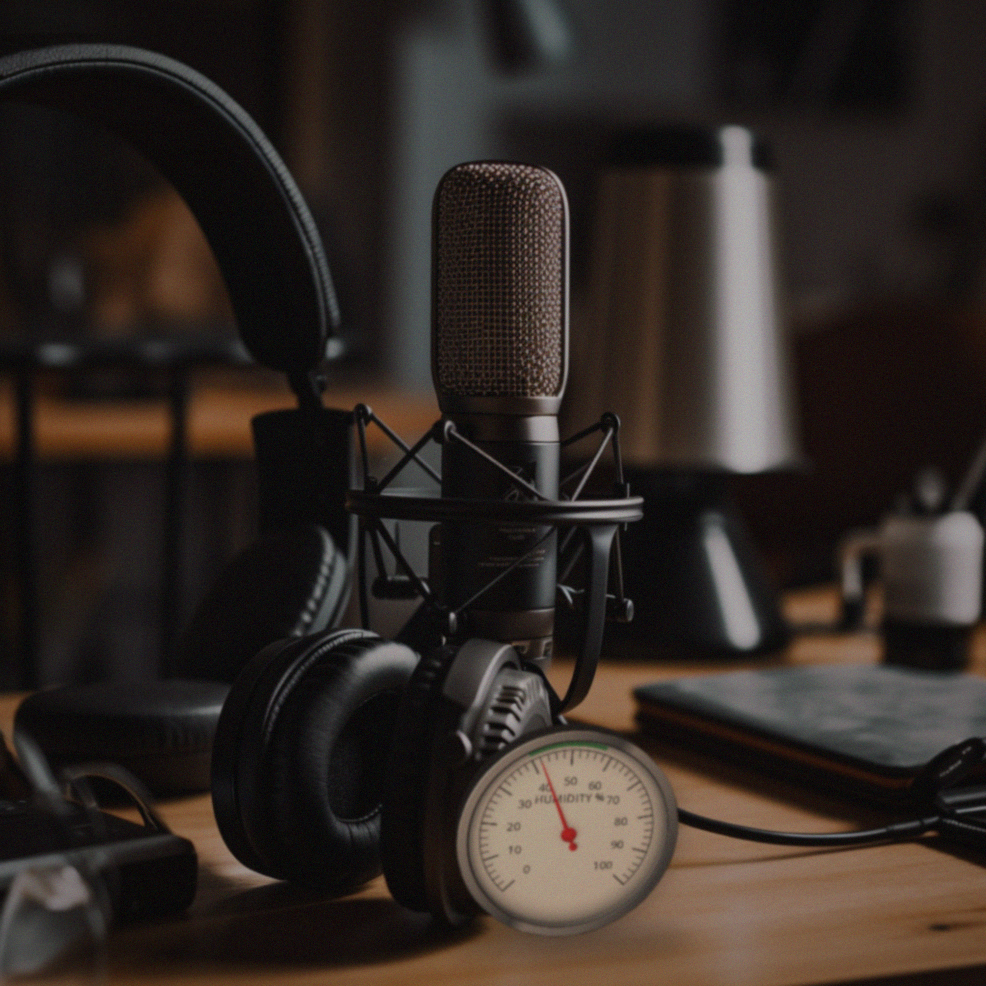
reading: **42** %
